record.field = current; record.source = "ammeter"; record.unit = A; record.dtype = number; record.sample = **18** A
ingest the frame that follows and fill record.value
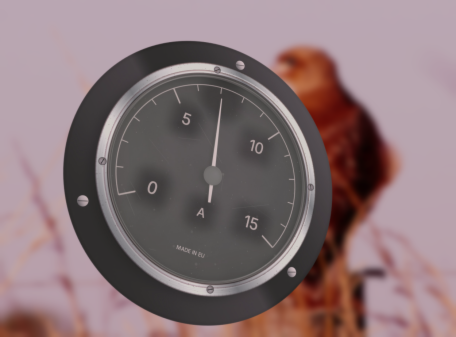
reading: **7** A
